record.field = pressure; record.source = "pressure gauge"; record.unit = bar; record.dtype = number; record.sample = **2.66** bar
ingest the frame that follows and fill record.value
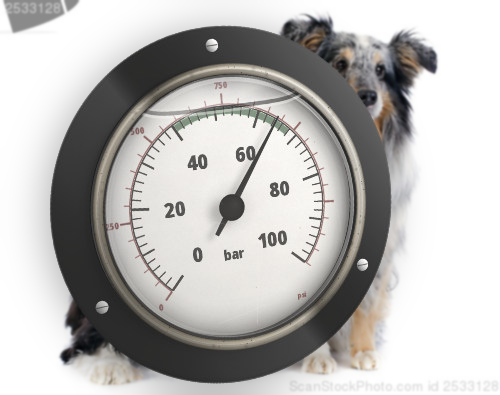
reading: **64** bar
